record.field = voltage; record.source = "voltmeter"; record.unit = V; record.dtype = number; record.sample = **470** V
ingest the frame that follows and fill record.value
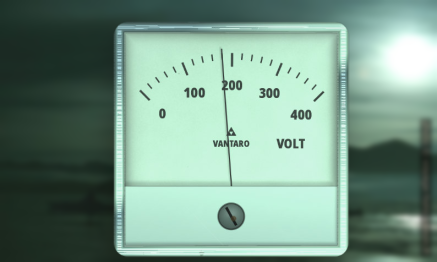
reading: **180** V
